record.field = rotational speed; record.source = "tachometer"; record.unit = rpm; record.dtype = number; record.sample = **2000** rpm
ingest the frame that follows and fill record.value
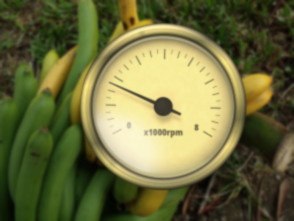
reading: **1750** rpm
